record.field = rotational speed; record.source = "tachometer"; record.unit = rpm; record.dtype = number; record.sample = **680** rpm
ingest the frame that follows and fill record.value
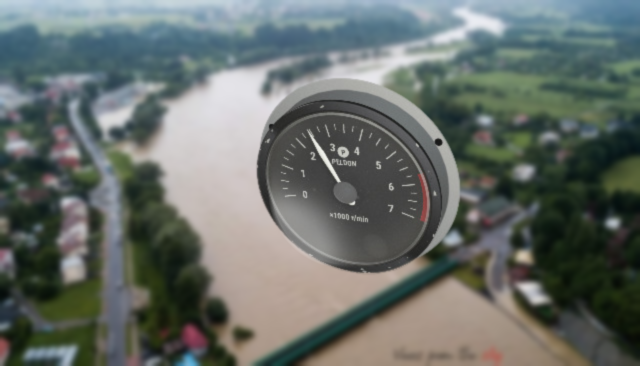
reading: **2500** rpm
